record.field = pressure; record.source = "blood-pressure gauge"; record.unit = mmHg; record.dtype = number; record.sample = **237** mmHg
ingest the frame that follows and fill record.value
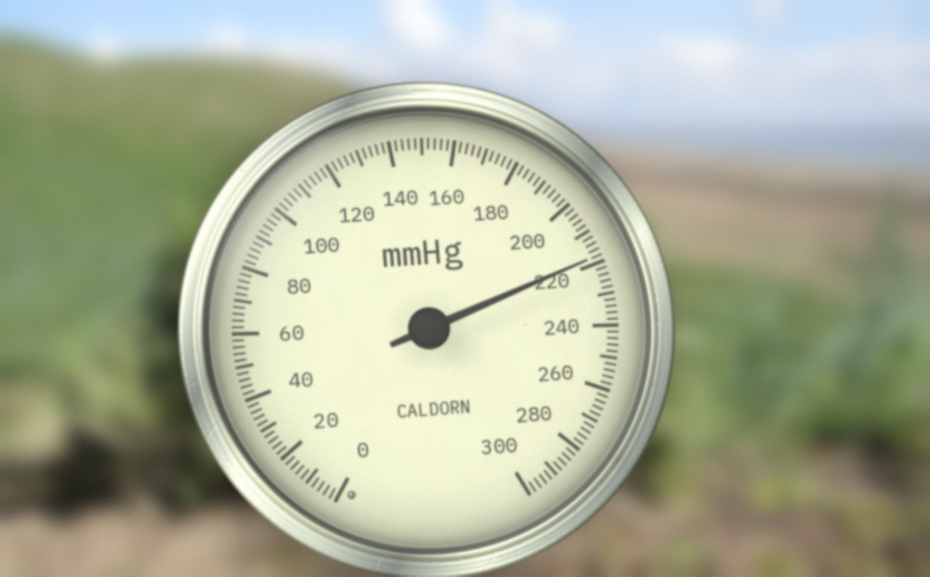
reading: **218** mmHg
